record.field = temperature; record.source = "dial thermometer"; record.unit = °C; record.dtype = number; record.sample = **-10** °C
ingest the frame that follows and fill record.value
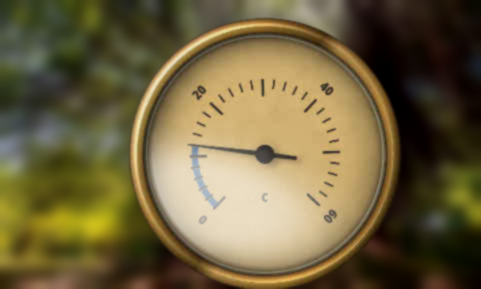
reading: **12** °C
